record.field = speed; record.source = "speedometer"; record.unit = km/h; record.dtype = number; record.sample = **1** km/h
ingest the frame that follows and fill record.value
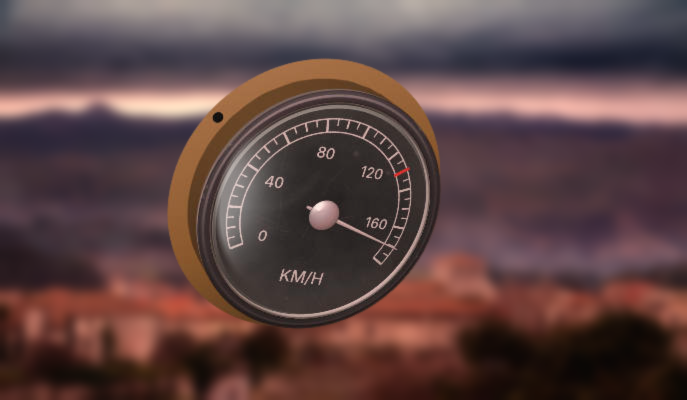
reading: **170** km/h
